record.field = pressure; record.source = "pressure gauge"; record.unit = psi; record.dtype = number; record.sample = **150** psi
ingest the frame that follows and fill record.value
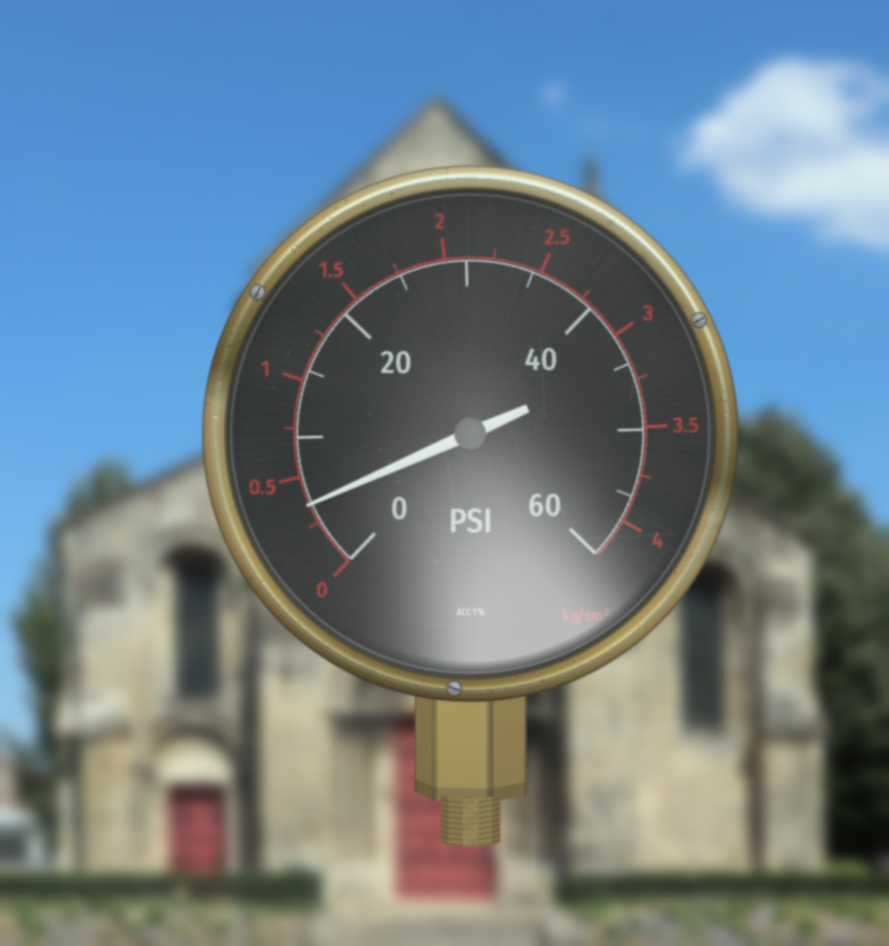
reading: **5** psi
